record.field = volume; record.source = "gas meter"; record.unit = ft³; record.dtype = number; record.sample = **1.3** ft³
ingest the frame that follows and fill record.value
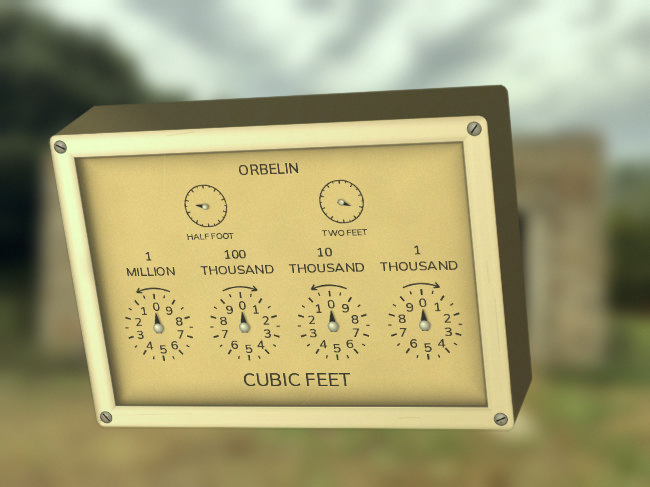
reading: **0** ft³
